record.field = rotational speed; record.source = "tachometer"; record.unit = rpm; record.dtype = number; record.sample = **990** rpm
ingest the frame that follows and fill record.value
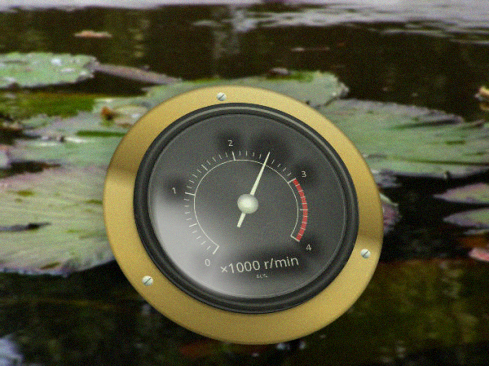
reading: **2500** rpm
